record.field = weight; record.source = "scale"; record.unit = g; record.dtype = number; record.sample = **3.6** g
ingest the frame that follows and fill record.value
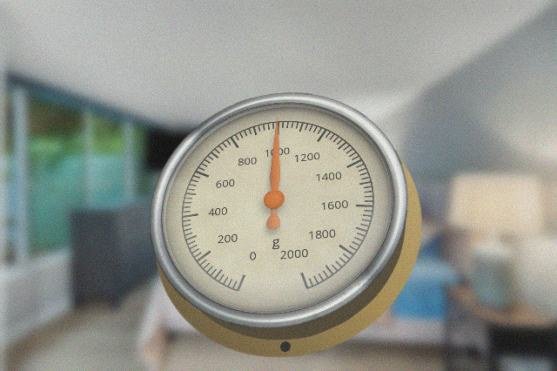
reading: **1000** g
